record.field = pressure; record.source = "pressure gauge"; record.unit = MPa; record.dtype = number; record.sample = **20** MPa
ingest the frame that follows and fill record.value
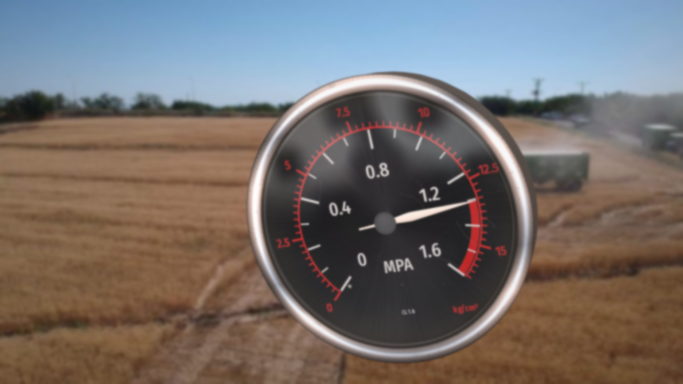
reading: **1.3** MPa
